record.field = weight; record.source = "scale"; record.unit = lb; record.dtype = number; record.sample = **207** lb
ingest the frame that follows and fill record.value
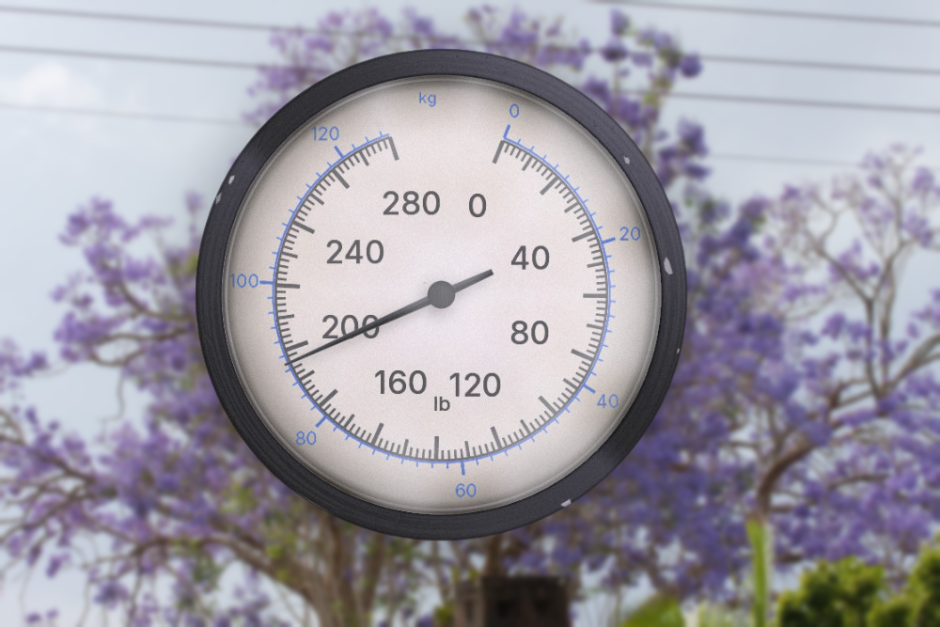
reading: **196** lb
